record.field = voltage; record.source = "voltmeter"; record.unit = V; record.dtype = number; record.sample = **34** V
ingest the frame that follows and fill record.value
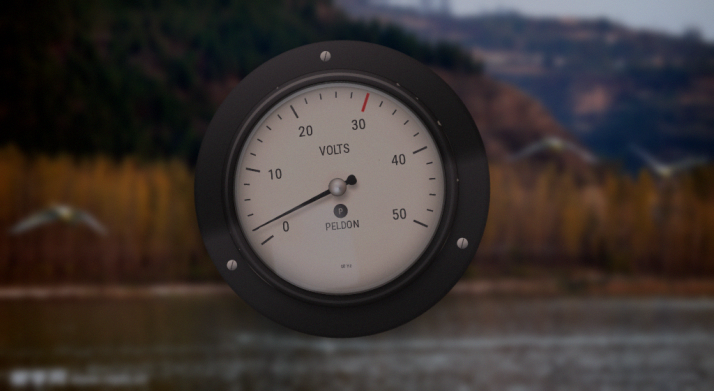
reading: **2** V
